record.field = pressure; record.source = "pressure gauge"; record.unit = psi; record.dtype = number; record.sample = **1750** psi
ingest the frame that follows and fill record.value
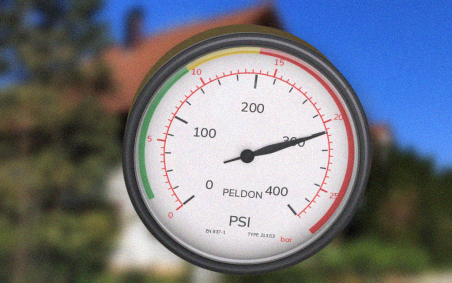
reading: **300** psi
